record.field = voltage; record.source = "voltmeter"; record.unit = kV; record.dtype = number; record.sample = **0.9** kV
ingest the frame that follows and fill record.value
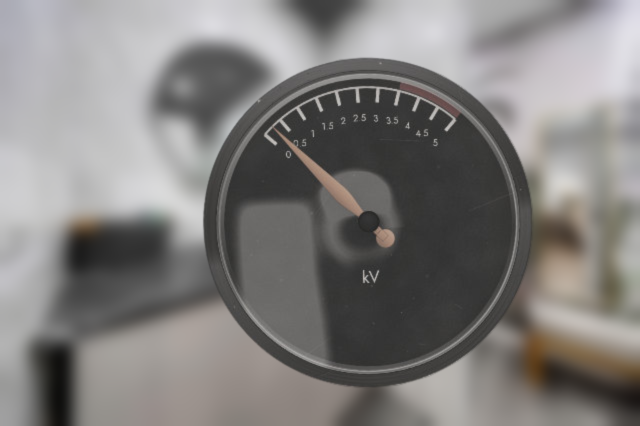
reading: **0.25** kV
